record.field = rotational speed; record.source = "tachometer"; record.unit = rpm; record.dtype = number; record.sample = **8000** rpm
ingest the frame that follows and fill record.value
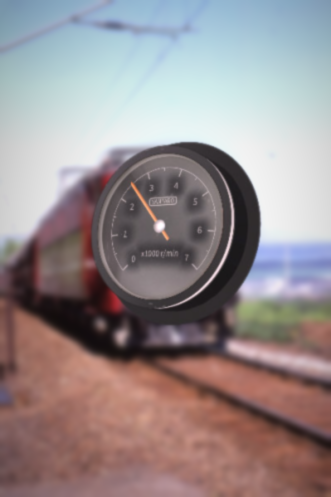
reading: **2500** rpm
